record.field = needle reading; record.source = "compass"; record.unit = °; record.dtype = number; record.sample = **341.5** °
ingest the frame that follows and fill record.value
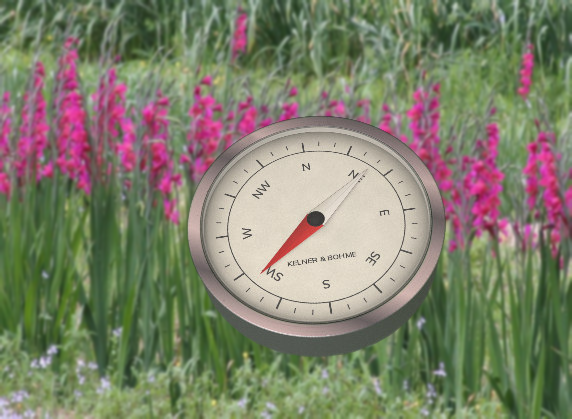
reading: **230** °
